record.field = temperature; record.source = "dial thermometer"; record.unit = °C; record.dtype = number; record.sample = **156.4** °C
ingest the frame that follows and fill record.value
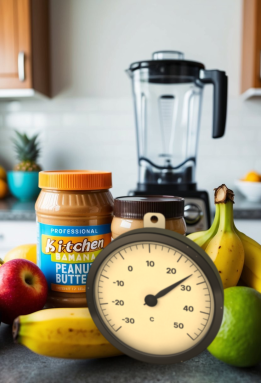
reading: **26** °C
